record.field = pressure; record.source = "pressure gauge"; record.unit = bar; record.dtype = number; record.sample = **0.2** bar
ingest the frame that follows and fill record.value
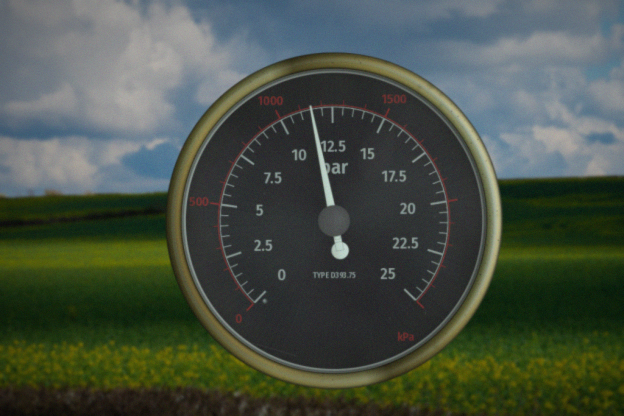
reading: **11.5** bar
